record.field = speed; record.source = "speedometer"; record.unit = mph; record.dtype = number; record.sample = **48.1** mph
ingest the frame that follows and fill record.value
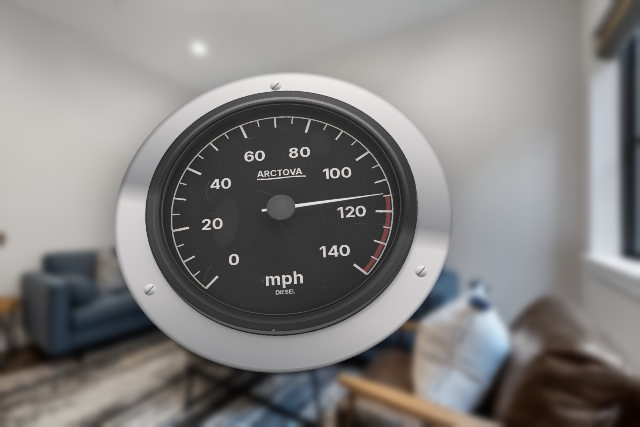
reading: **115** mph
